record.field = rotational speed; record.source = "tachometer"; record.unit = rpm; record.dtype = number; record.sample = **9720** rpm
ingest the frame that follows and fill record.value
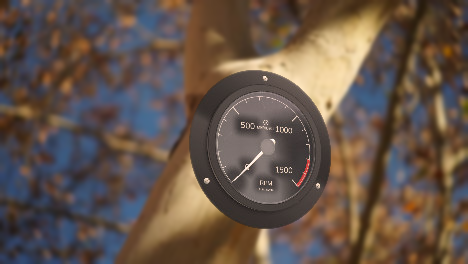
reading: **0** rpm
